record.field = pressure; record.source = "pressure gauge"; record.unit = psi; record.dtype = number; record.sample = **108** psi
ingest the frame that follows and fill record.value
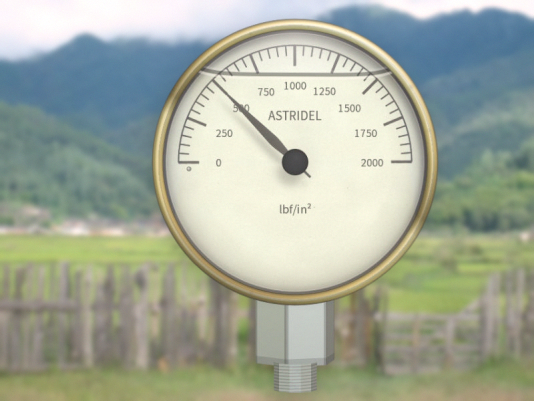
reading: **500** psi
